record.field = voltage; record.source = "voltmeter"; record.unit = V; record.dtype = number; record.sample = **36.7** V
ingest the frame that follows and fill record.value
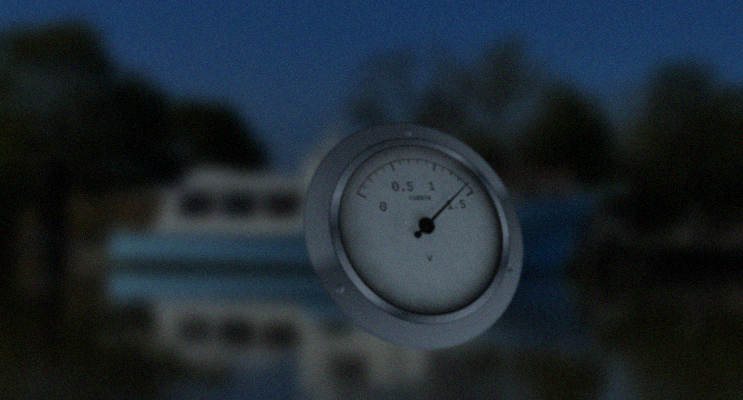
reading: **1.4** V
